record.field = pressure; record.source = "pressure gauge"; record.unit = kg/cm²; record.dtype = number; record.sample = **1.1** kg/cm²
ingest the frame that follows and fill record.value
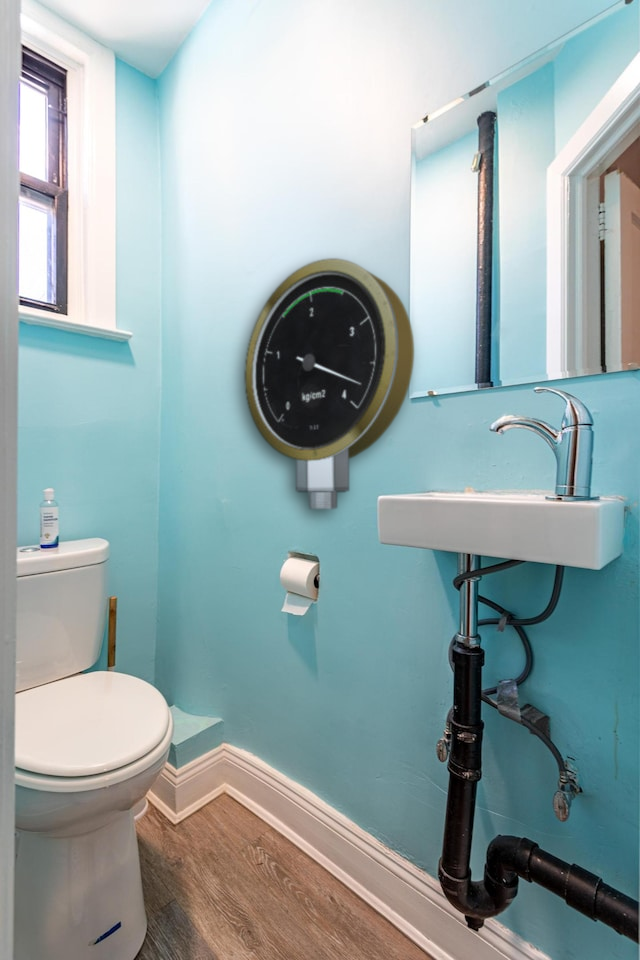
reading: **3.75** kg/cm²
